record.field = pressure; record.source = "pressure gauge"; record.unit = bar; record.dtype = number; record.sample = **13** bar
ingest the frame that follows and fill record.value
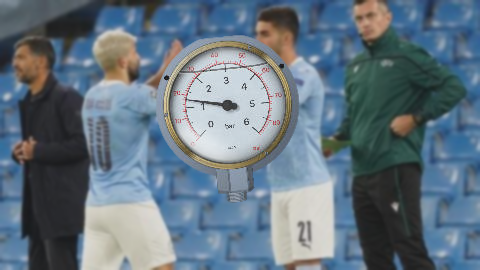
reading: **1.25** bar
